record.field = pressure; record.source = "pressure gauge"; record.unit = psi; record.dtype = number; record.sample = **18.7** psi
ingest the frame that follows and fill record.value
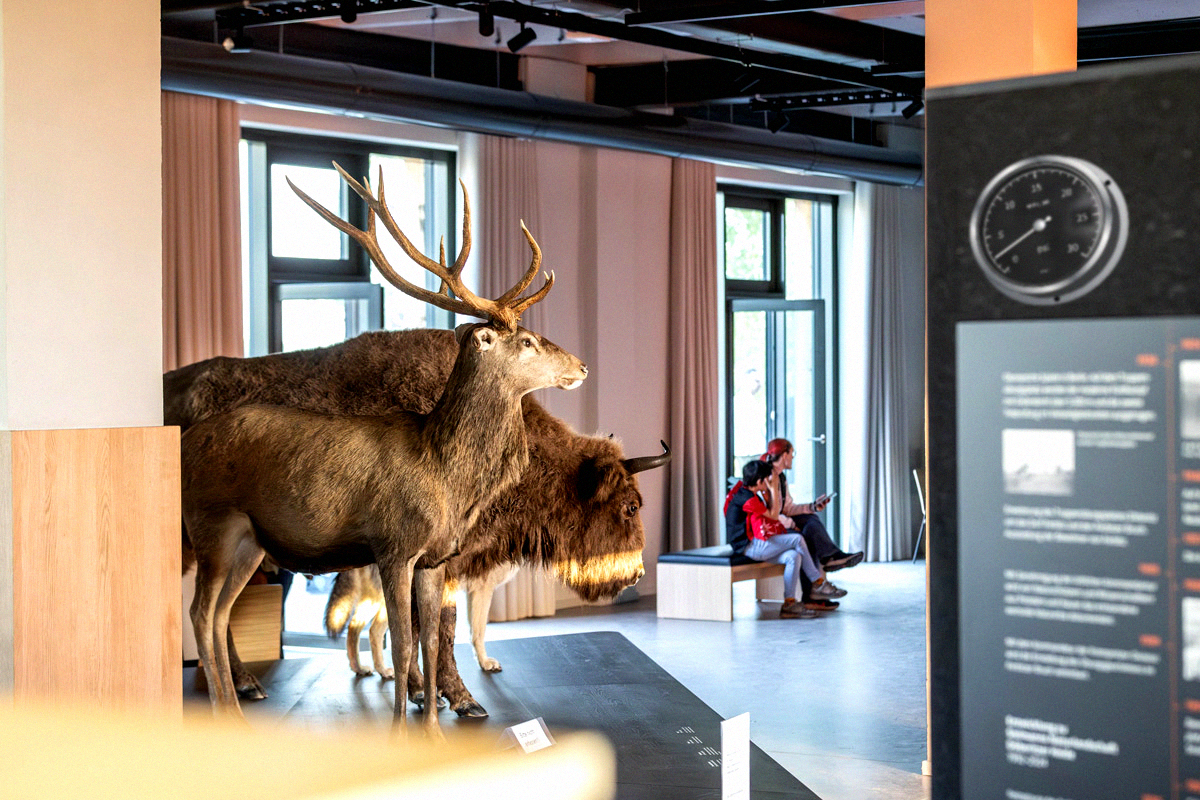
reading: **2** psi
